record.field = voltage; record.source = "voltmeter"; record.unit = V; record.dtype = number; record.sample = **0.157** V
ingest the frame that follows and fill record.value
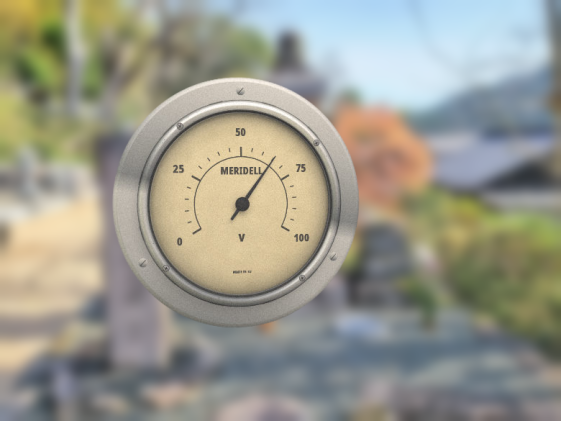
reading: **65** V
